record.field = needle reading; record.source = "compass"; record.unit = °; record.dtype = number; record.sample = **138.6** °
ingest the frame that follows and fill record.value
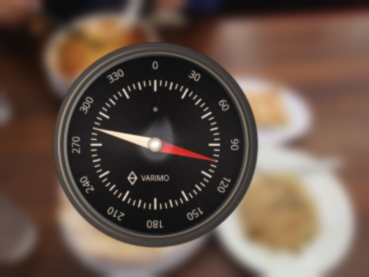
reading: **105** °
